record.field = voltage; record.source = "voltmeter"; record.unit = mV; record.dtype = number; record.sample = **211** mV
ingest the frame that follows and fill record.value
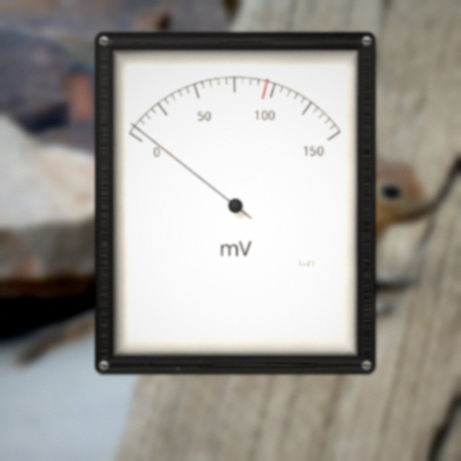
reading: **5** mV
